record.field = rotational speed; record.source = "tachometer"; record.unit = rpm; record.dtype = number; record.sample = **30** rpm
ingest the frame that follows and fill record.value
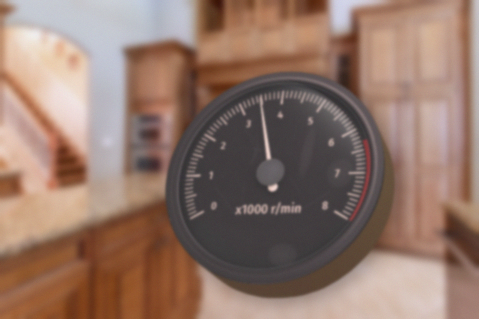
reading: **3500** rpm
